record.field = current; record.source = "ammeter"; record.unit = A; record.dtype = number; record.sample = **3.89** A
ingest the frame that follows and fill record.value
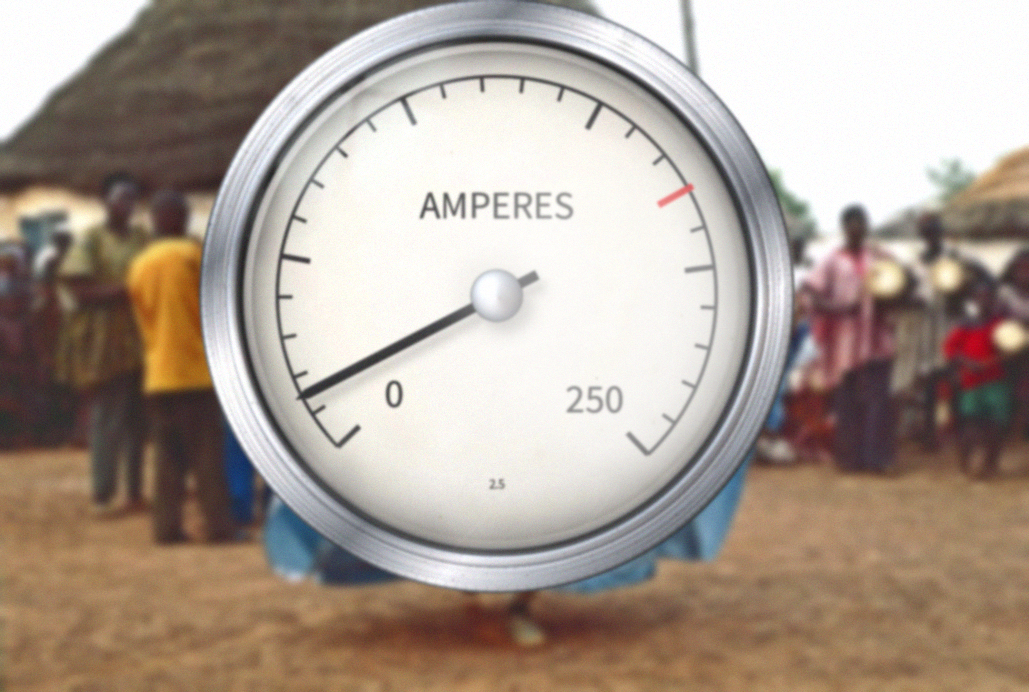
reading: **15** A
